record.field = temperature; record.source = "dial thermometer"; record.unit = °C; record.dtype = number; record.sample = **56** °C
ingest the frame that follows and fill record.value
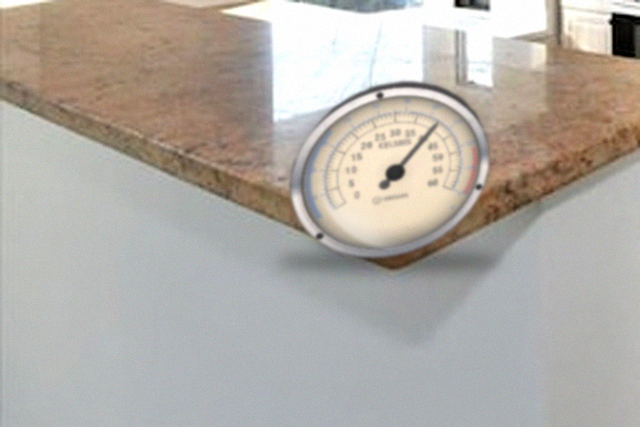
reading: **40** °C
